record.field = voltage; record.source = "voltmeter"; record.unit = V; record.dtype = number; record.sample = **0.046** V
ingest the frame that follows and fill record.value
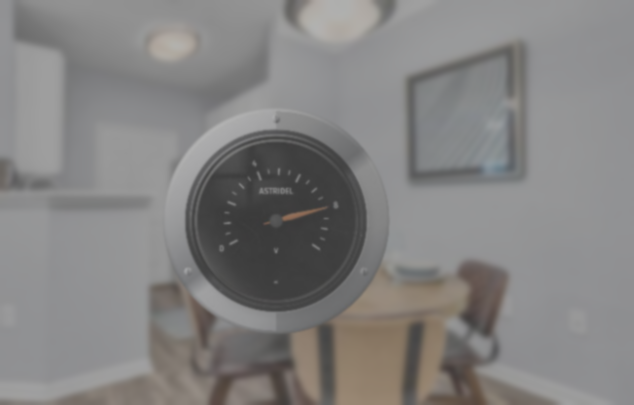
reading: **8** V
